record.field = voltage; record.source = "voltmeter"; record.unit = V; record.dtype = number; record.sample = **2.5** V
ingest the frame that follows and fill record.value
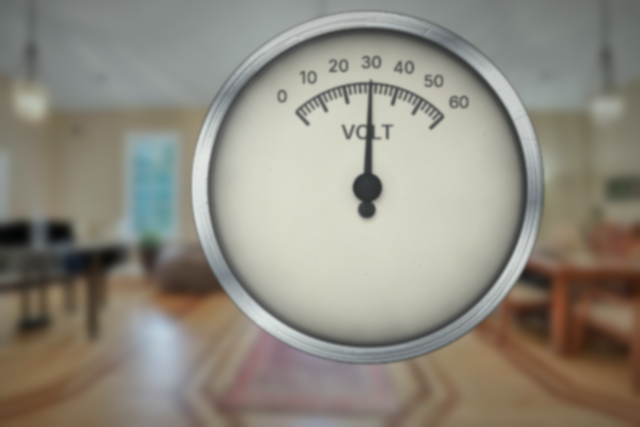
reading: **30** V
